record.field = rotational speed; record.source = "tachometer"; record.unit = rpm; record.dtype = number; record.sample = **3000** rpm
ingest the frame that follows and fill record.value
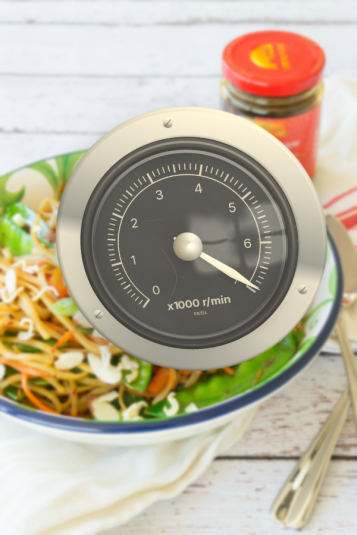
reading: **6900** rpm
